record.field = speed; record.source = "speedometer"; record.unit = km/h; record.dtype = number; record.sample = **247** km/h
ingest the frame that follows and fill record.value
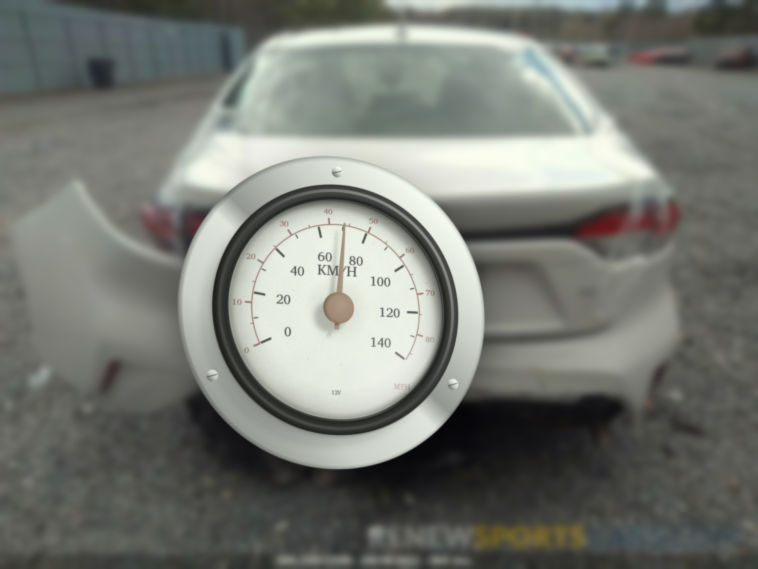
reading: **70** km/h
